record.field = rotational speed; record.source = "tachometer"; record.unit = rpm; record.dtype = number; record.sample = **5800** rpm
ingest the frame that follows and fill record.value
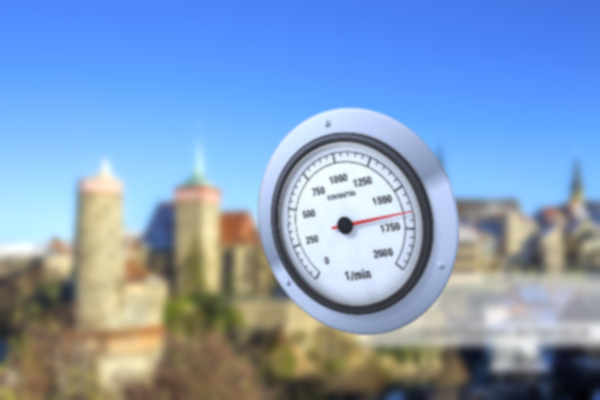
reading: **1650** rpm
